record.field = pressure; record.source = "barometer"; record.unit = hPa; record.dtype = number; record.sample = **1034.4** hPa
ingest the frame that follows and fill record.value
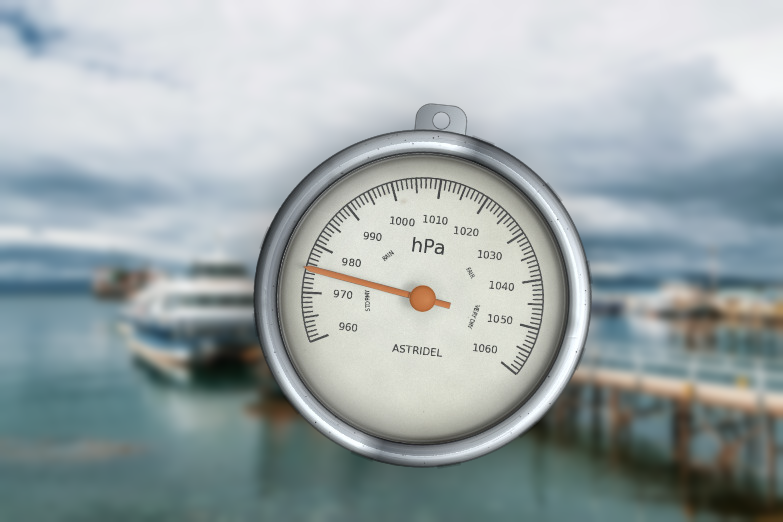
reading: **975** hPa
